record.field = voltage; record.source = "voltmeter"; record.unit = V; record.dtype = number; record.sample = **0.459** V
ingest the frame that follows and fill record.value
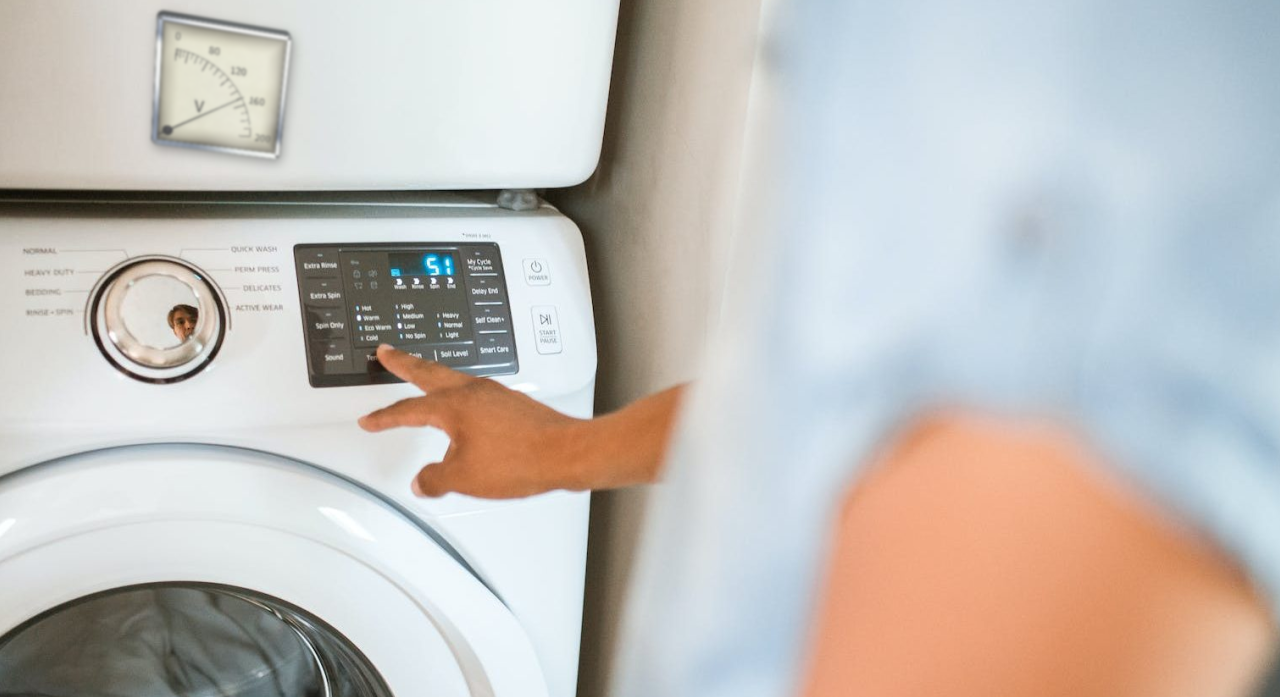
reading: **150** V
